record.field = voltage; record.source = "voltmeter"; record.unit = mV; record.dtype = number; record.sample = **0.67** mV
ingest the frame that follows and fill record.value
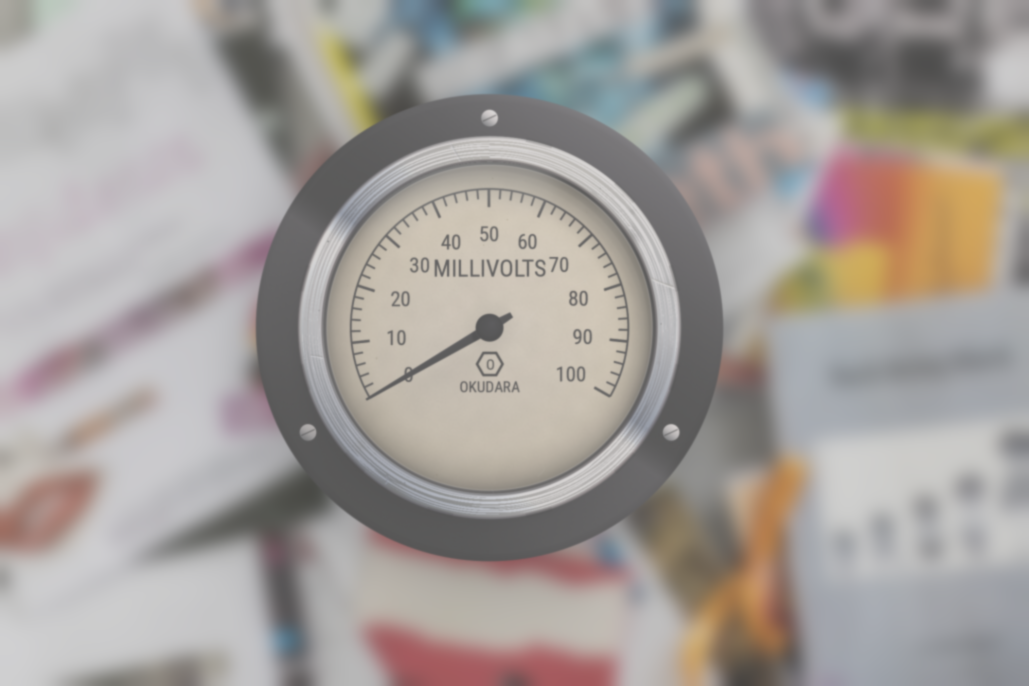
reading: **0** mV
